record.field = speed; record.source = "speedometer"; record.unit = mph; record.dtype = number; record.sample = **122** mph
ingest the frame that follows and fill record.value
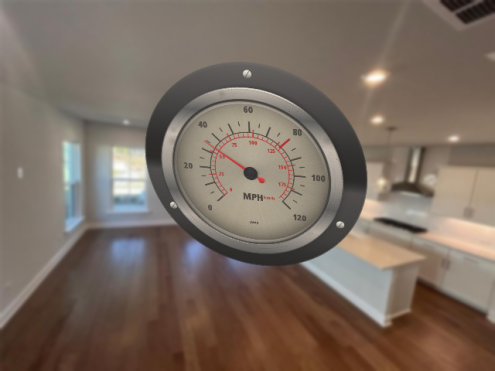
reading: **35** mph
